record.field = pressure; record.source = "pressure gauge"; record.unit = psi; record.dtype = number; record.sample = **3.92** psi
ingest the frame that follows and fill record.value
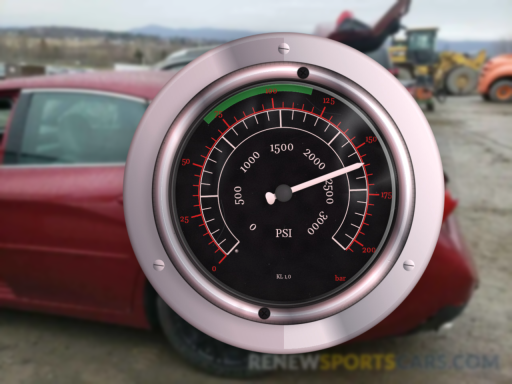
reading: **2300** psi
